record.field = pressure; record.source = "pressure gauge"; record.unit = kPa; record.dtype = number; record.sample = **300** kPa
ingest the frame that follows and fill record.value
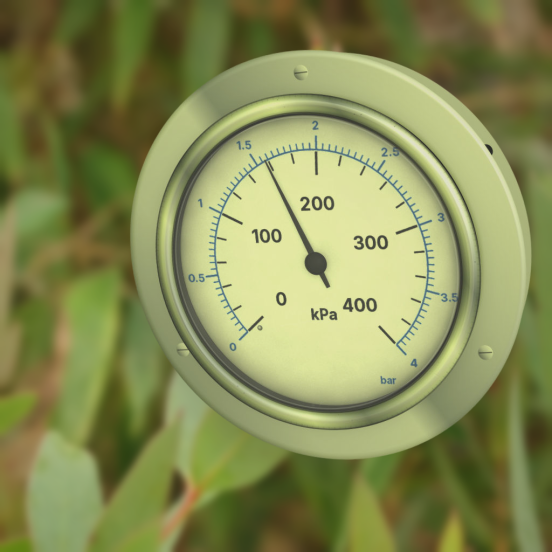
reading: **160** kPa
